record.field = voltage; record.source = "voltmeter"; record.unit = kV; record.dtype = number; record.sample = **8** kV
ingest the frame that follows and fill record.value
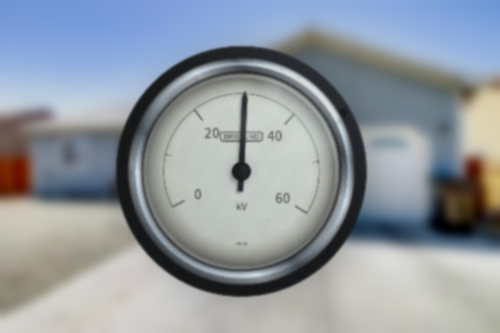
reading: **30** kV
